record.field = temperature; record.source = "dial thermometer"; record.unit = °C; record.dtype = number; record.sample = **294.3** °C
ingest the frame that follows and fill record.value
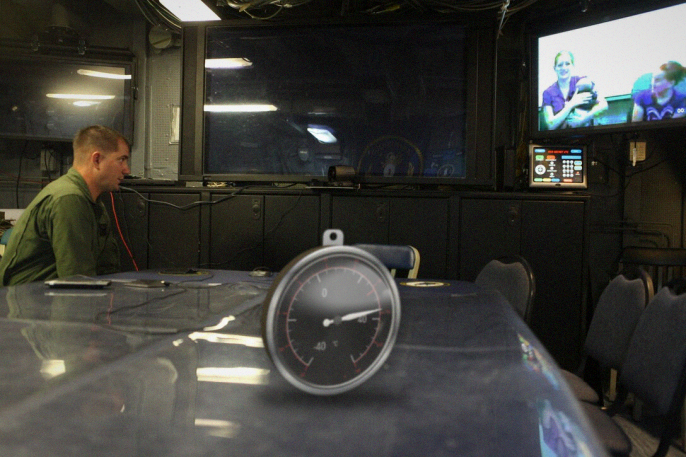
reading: **36** °C
